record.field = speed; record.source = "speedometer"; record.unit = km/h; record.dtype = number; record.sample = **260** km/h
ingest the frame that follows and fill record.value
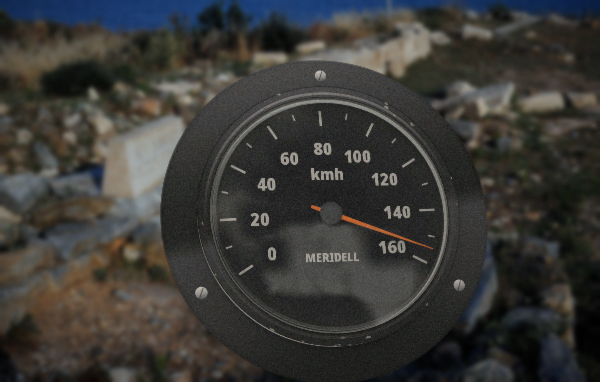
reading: **155** km/h
